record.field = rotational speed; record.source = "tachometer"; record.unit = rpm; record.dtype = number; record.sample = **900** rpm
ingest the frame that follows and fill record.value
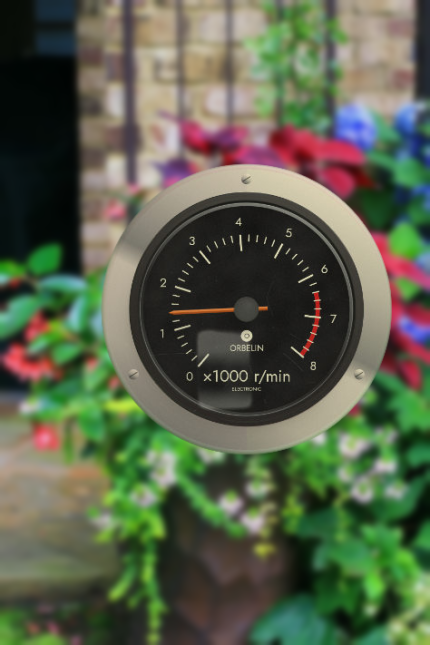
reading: **1400** rpm
